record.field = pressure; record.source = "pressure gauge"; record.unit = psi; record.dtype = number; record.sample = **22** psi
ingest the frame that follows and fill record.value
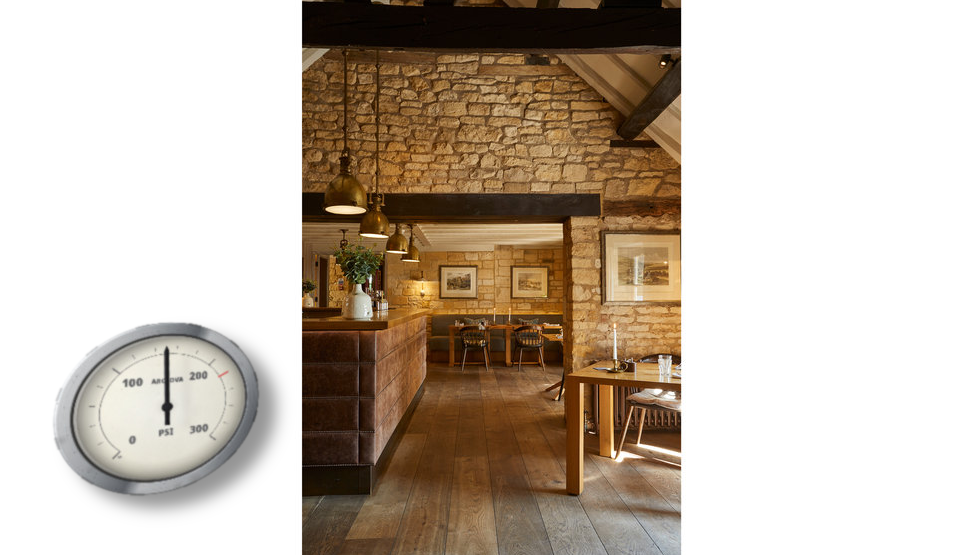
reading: **150** psi
